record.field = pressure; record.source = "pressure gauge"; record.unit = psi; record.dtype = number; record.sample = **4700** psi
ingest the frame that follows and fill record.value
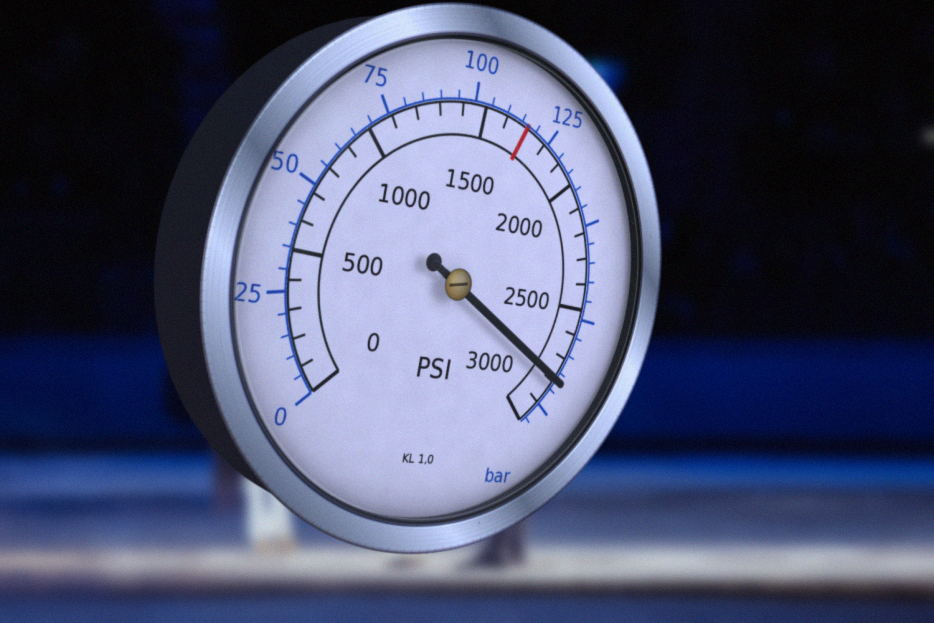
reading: **2800** psi
